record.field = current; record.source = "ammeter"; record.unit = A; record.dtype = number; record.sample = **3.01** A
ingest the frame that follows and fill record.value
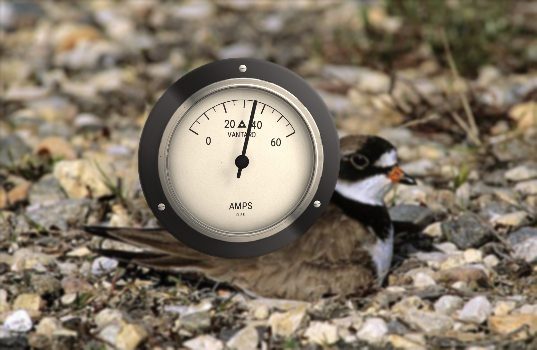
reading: **35** A
